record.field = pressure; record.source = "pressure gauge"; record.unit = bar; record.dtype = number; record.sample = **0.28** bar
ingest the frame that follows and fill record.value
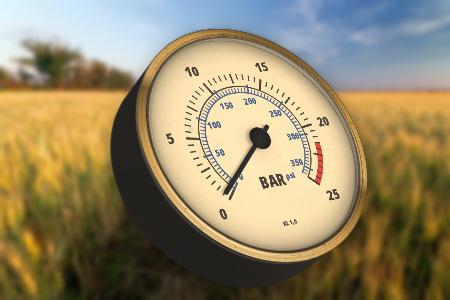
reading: **0.5** bar
